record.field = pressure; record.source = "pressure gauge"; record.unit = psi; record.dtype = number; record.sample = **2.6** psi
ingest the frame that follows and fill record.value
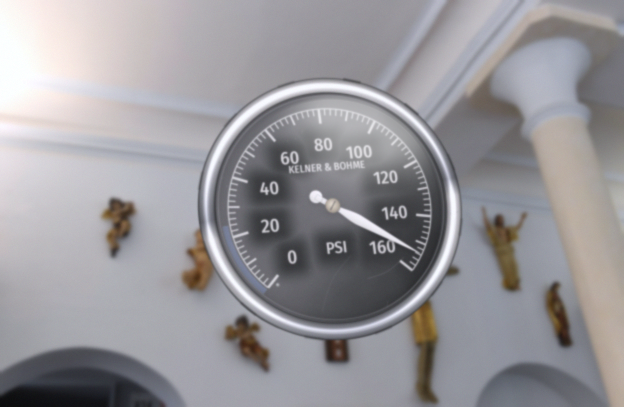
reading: **154** psi
